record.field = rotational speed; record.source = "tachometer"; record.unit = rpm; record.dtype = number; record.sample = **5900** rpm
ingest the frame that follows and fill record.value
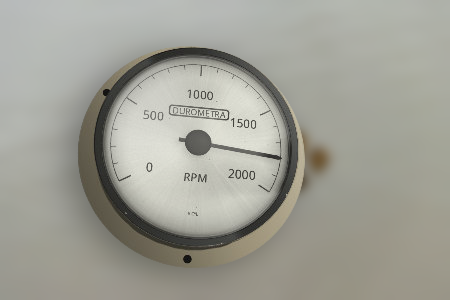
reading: **1800** rpm
